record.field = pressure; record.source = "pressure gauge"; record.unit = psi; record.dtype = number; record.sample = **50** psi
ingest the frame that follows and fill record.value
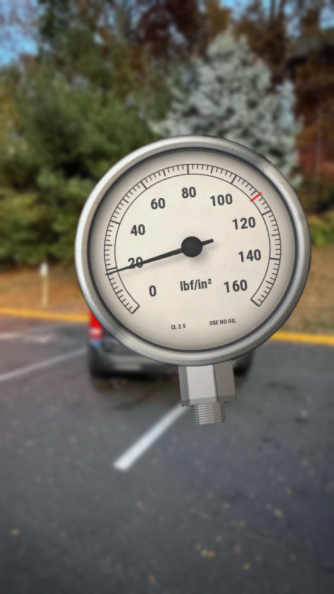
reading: **18** psi
